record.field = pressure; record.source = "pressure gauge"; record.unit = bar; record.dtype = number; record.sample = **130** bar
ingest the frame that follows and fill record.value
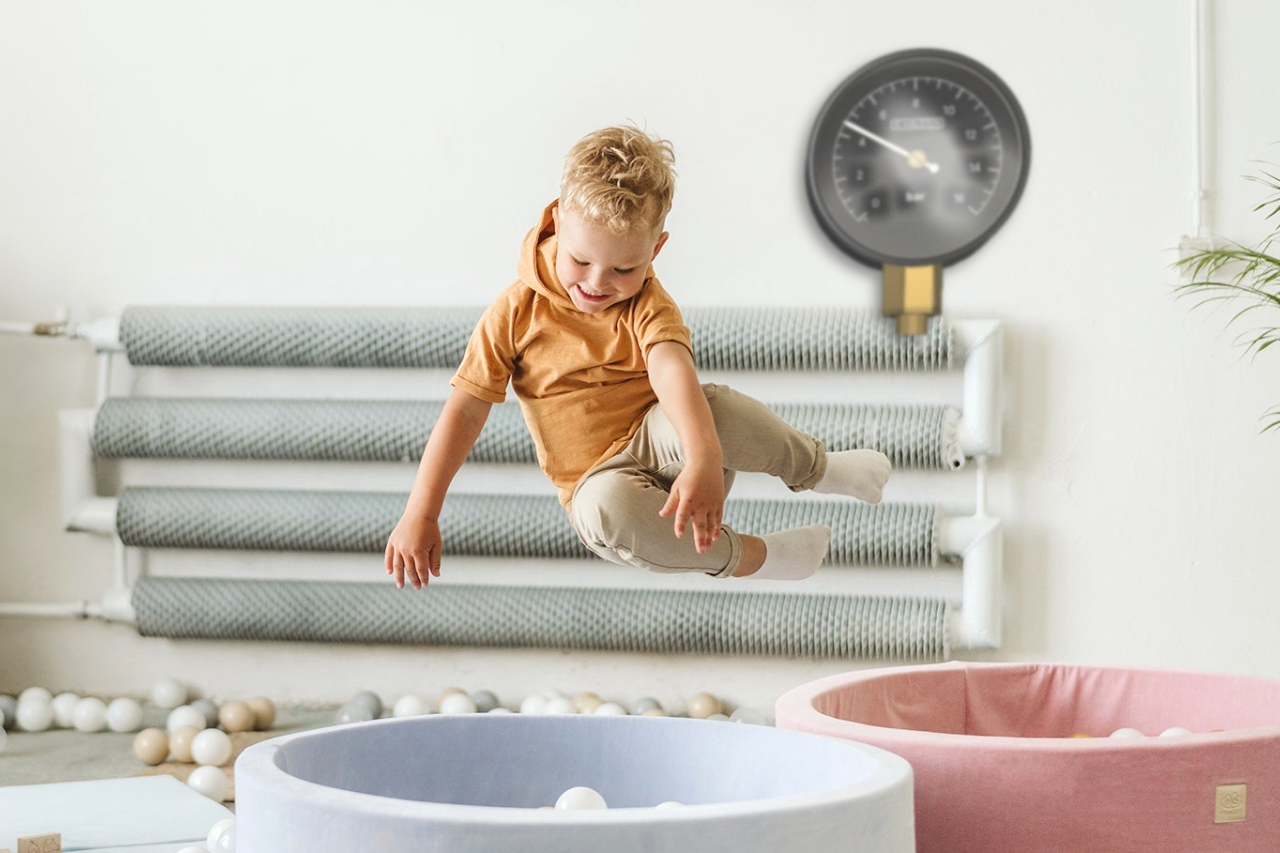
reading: **4.5** bar
